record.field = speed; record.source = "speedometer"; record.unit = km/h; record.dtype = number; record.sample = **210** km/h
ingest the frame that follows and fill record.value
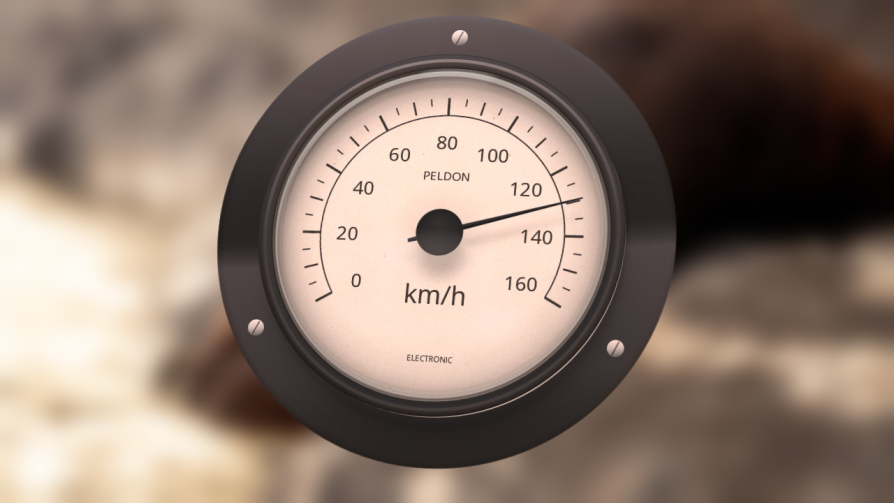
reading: **130** km/h
